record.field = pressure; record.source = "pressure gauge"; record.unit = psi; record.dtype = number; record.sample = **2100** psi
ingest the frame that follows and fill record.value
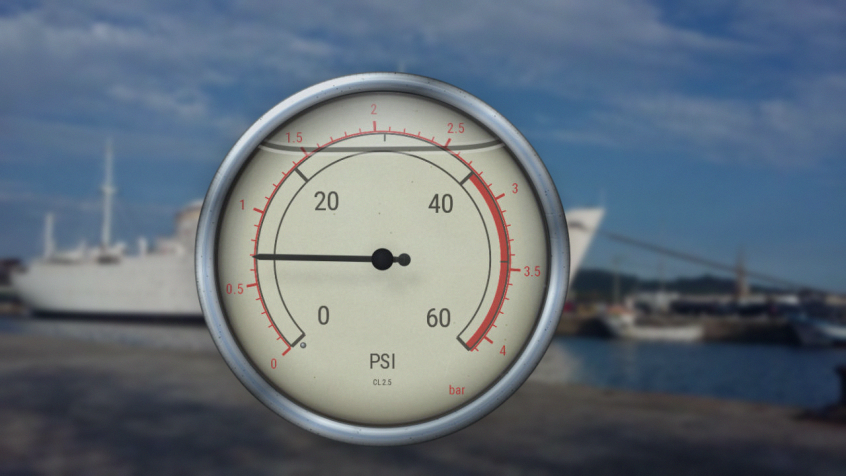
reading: **10** psi
